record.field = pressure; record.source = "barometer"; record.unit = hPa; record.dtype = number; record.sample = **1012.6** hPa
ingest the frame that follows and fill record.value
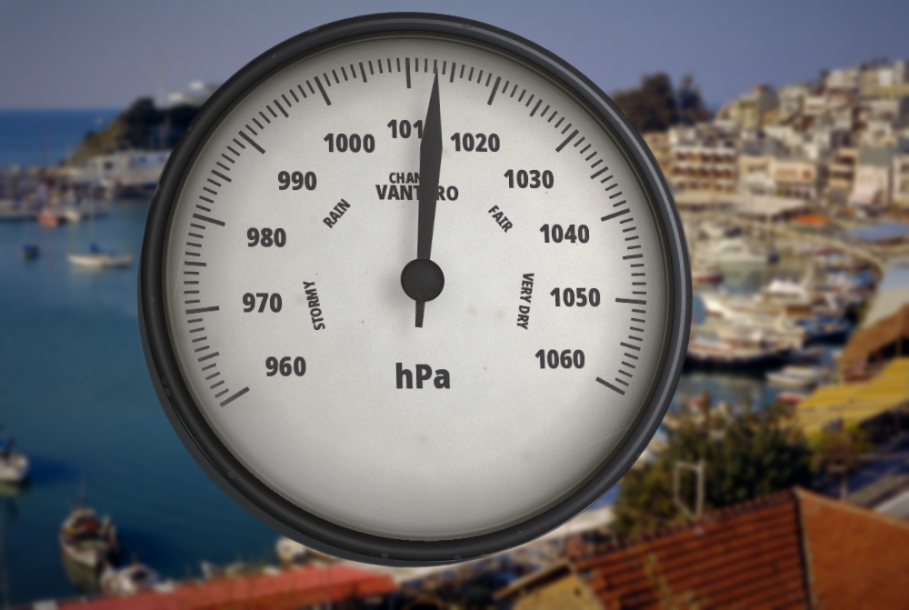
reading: **1013** hPa
